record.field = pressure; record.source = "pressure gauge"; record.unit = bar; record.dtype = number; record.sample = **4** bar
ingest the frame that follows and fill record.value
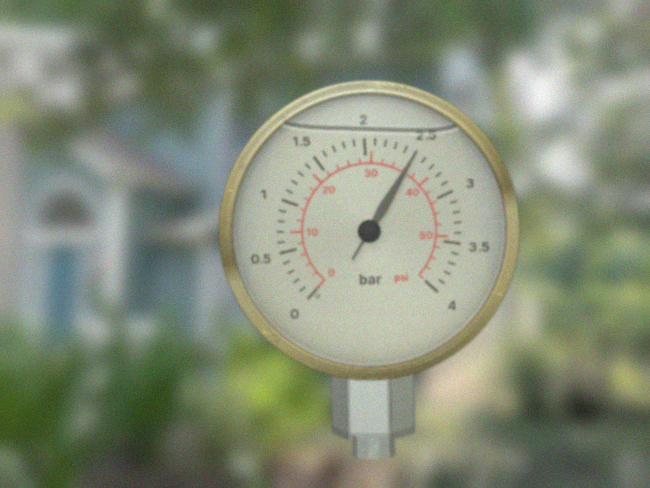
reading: **2.5** bar
